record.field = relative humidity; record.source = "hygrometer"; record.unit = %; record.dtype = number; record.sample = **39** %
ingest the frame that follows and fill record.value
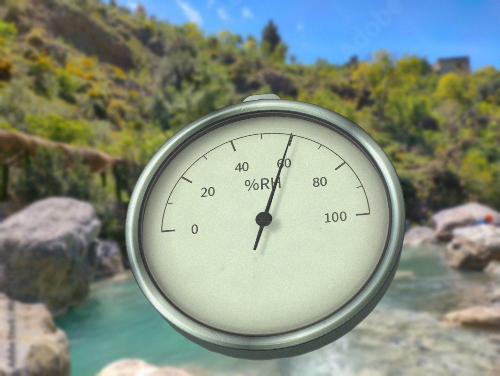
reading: **60** %
